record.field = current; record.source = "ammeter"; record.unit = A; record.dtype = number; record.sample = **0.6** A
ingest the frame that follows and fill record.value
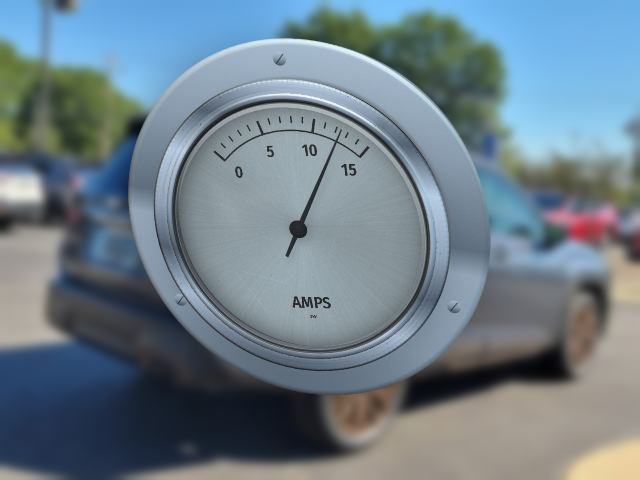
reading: **12.5** A
